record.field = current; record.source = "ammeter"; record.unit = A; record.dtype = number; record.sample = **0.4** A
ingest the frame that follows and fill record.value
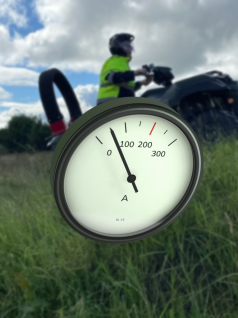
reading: **50** A
